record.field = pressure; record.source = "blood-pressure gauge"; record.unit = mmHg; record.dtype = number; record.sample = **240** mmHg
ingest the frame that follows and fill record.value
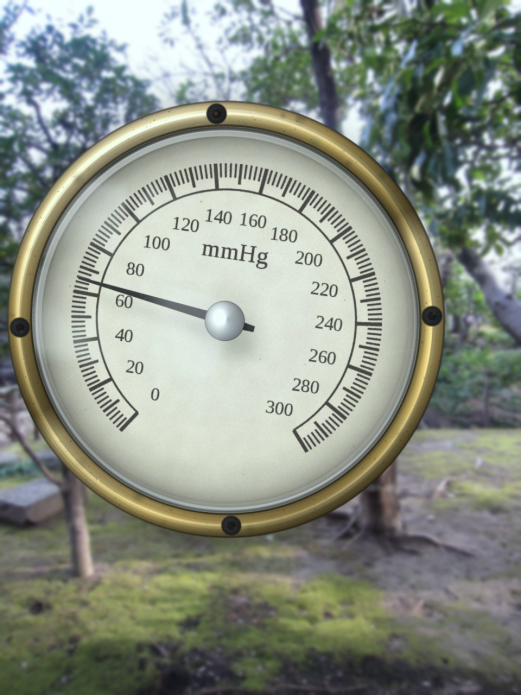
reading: **66** mmHg
